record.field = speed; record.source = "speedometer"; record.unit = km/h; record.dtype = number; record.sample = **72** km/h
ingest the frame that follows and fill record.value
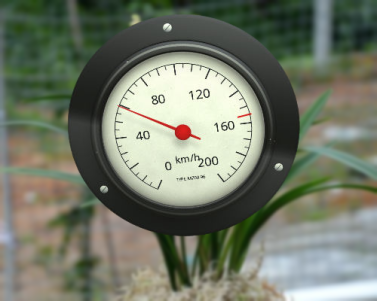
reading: **60** km/h
